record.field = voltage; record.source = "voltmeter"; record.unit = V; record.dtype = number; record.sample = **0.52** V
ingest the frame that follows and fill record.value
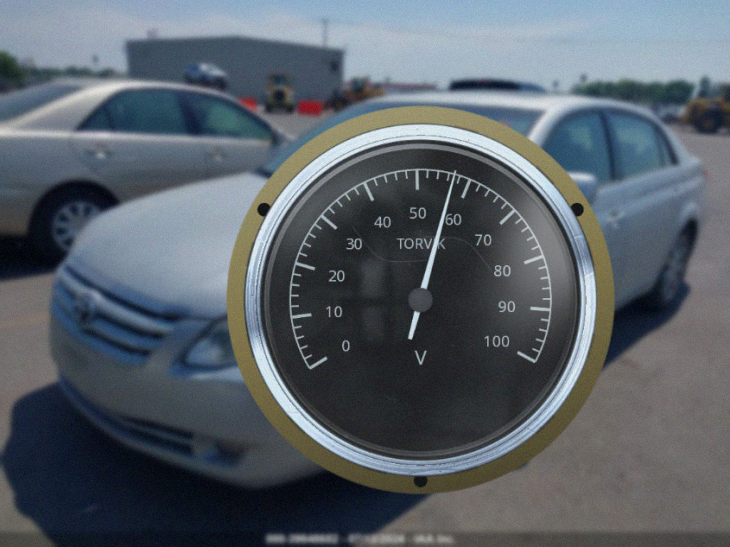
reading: **57** V
